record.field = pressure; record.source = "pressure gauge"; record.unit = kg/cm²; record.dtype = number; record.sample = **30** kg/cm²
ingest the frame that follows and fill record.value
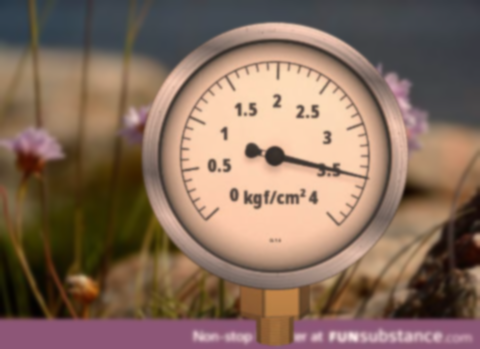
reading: **3.5** kg/cm²
